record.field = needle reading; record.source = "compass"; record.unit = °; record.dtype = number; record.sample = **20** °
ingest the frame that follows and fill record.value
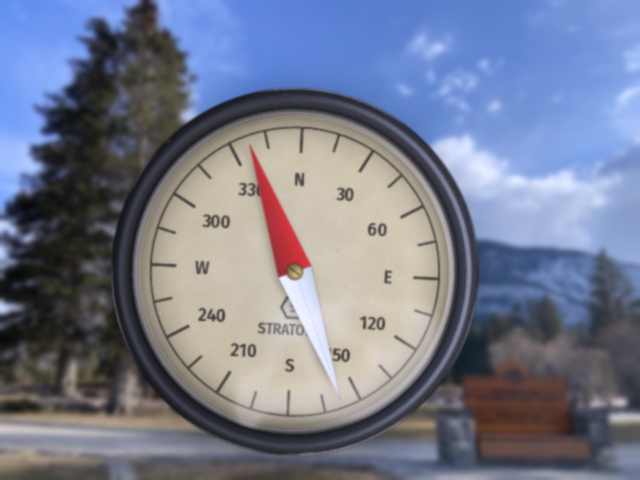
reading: **337.5** °
